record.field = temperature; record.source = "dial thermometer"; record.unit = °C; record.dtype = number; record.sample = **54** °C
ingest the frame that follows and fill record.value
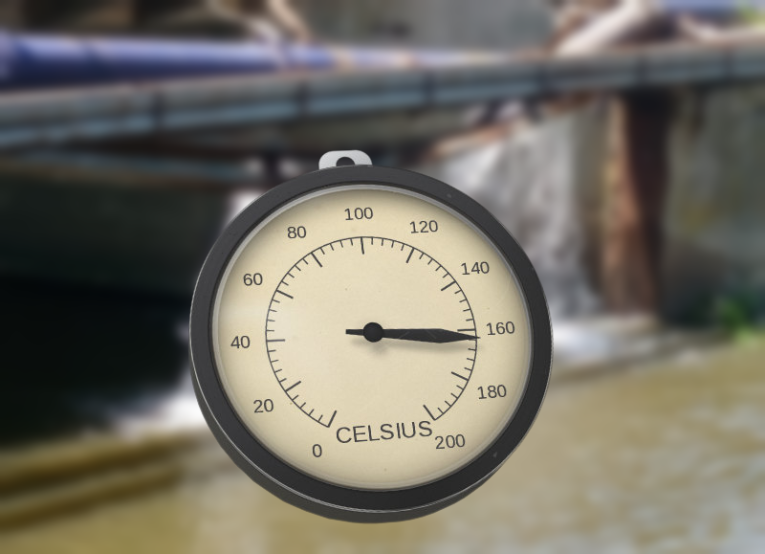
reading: **164** °C
